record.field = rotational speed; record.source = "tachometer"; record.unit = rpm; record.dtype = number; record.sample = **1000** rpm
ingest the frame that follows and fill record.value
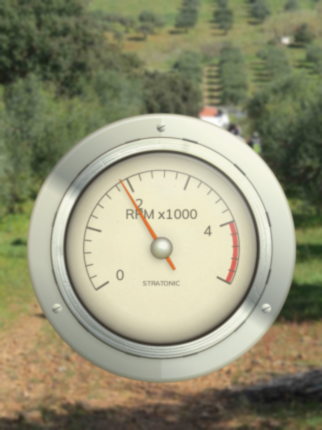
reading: **1900** rpm
